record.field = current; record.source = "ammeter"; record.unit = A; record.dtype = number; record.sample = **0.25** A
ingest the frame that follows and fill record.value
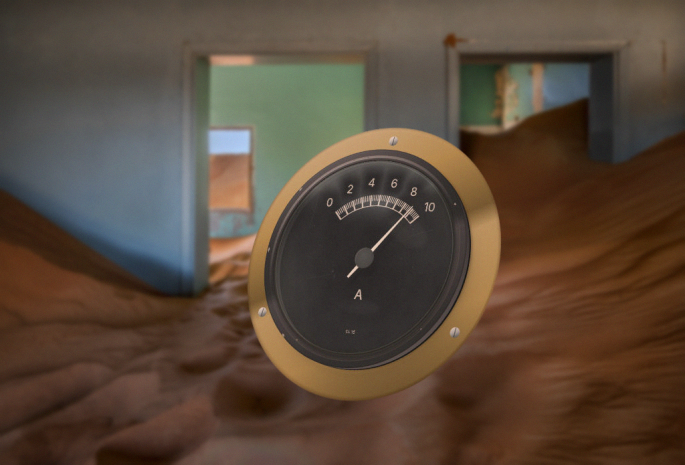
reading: **9** A
